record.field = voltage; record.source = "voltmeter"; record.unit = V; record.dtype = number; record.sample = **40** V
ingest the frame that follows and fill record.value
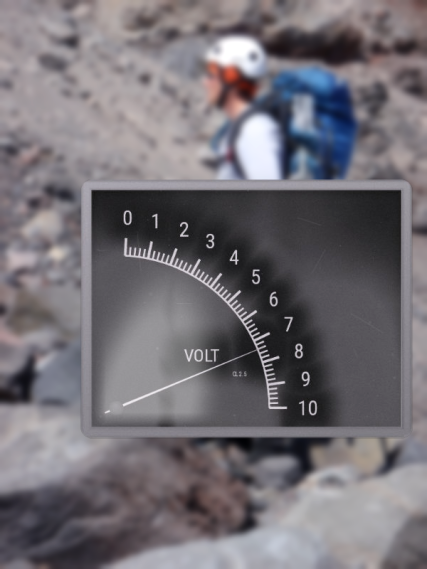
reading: **7.4** V
